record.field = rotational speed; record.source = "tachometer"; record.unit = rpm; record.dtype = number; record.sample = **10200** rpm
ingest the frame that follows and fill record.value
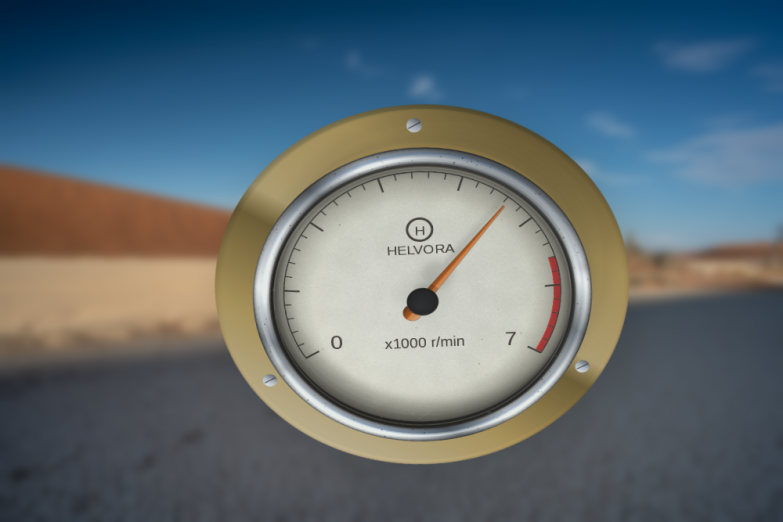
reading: **4600** rpm
